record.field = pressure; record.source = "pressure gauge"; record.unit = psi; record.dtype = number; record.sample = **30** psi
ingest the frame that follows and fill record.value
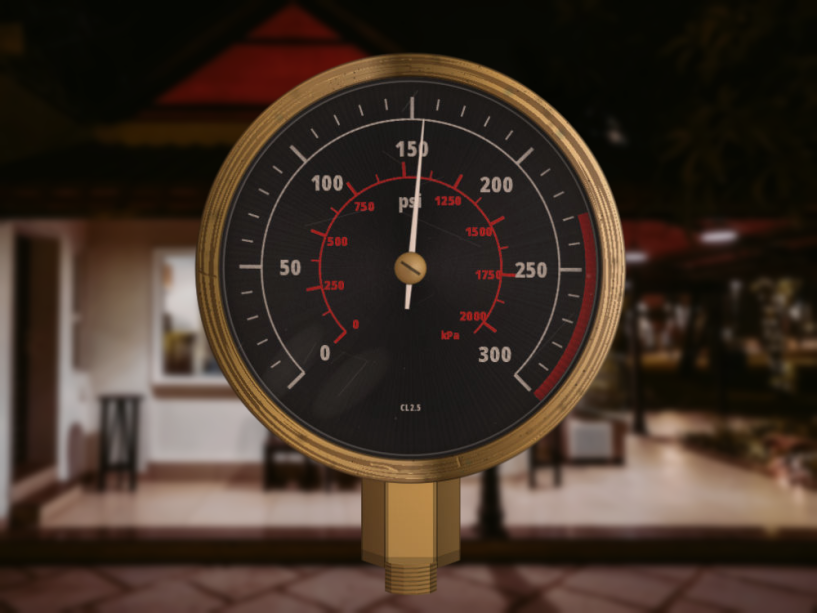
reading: **155** psi
